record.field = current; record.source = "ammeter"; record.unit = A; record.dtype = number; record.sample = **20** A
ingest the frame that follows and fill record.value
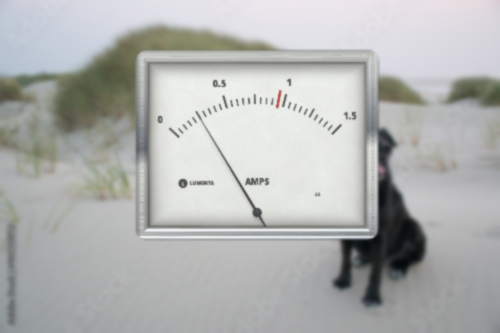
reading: **0.25** A
